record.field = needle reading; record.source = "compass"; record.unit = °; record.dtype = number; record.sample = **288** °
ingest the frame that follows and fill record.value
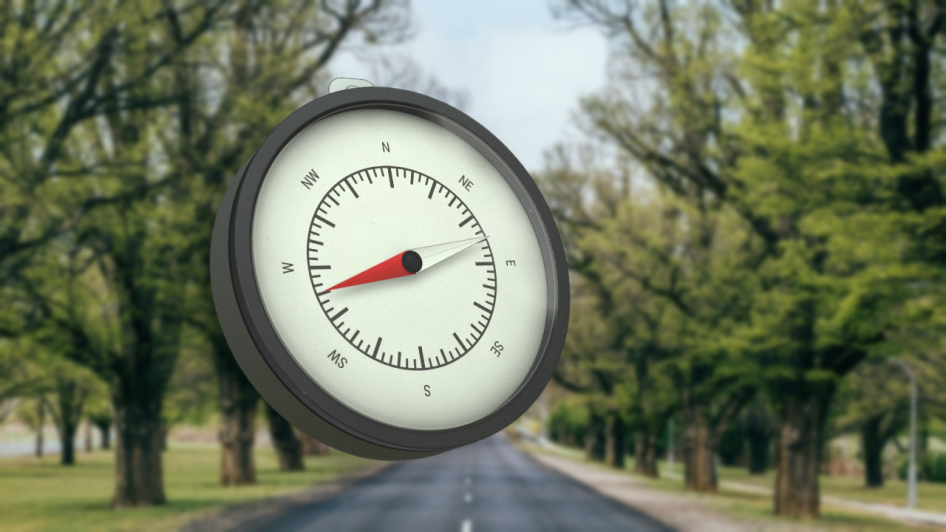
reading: **255** °
